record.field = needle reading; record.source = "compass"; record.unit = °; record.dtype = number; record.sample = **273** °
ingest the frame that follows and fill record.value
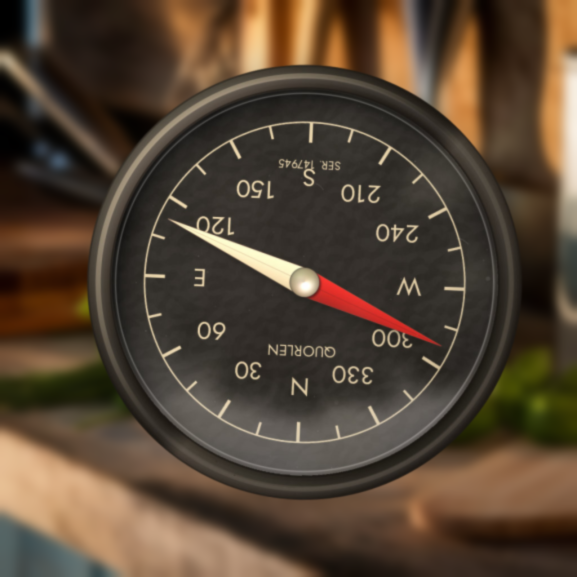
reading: **292.5** °
